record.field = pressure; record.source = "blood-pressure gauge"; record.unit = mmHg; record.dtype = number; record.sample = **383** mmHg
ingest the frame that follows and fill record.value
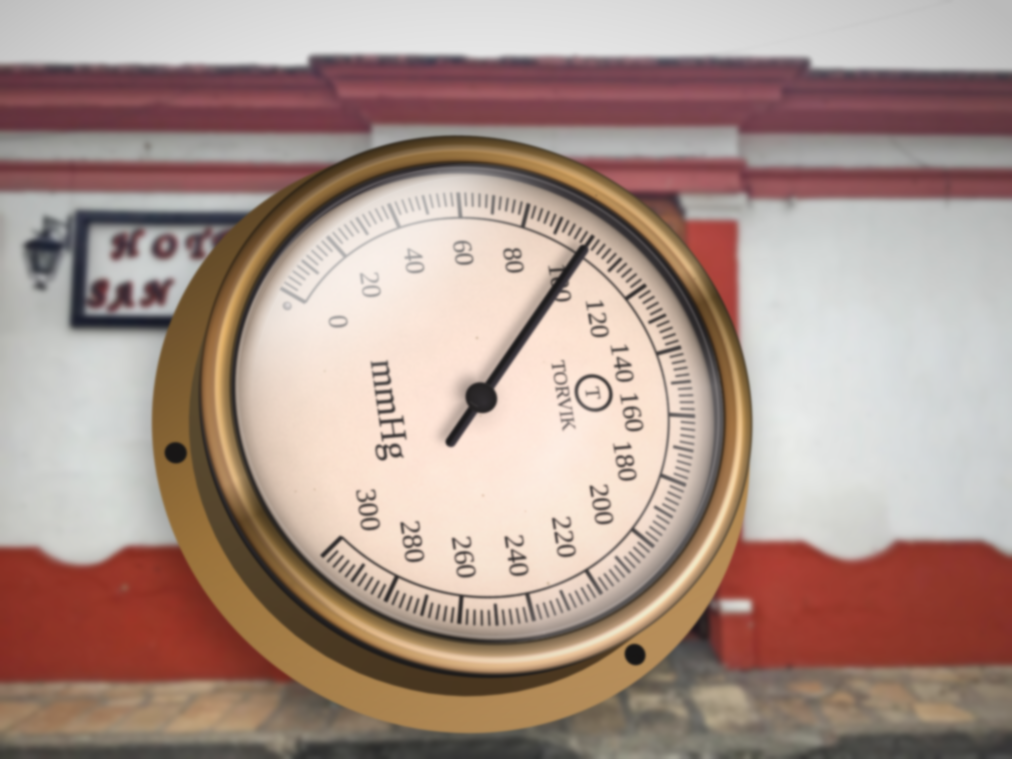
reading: **100** mmHg
